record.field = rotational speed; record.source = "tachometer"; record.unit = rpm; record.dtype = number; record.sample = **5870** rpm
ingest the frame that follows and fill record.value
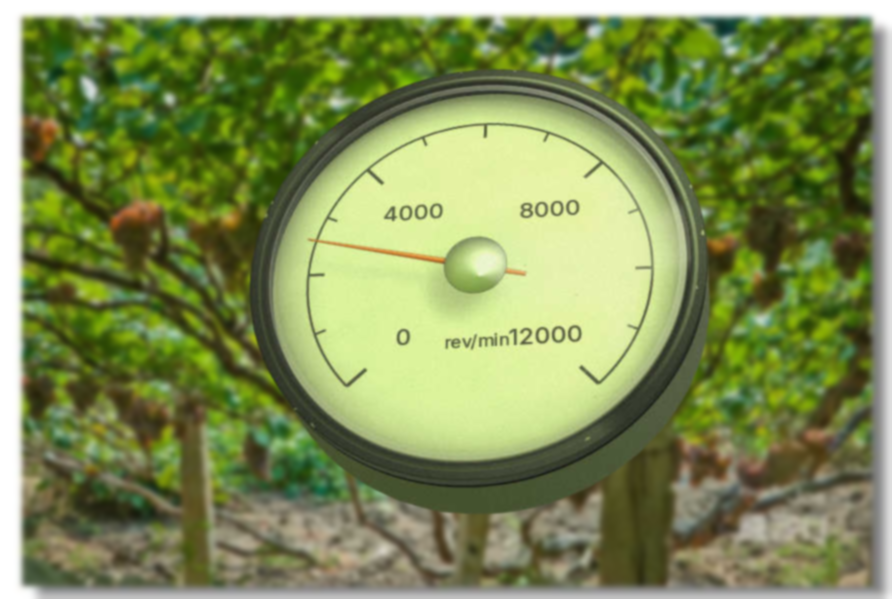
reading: **2500** rpm
